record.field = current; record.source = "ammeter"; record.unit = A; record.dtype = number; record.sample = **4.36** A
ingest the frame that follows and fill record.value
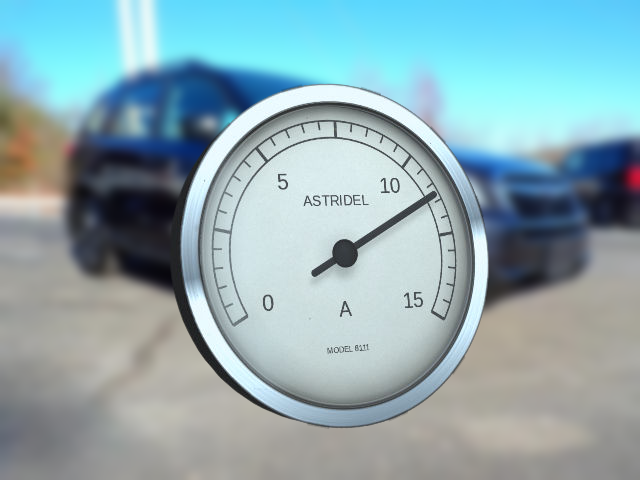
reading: **11.25** A
